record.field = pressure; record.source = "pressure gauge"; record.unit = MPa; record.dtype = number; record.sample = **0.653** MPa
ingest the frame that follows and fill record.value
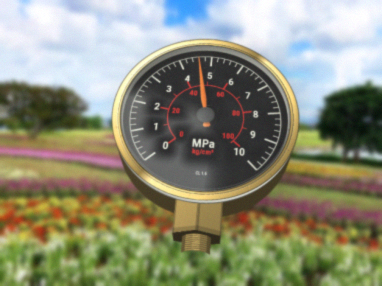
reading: **4.6** MPa
